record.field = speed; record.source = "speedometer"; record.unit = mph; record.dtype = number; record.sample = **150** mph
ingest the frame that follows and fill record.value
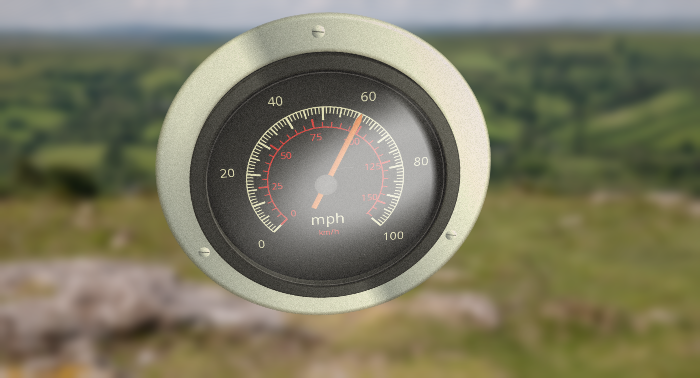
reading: **60** mph
